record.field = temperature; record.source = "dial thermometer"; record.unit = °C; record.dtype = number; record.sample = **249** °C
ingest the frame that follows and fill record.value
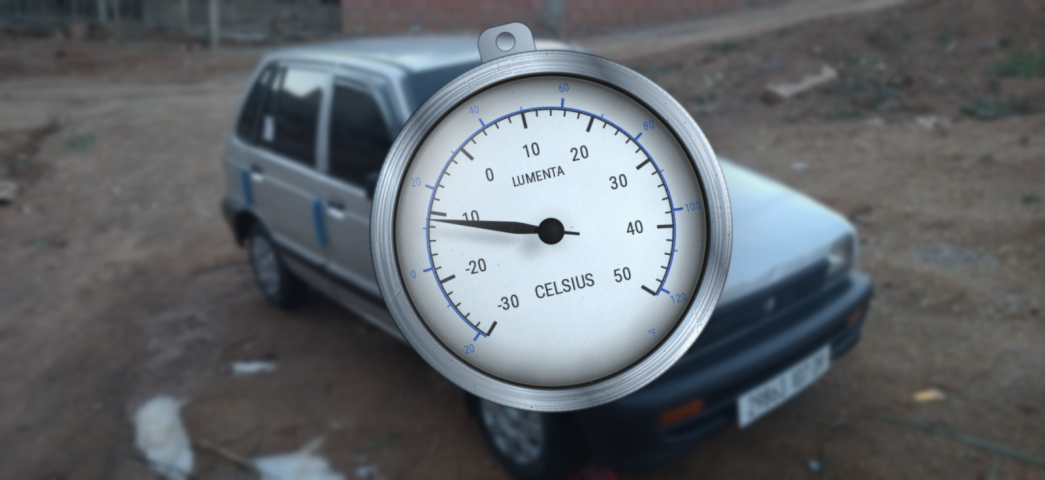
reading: **-11** °C
